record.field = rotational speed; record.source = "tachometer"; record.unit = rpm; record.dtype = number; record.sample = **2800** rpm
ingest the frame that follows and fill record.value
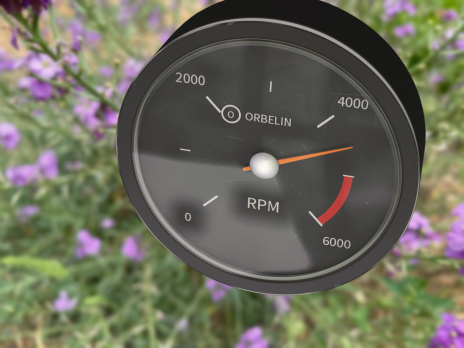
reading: **4500** rpm
